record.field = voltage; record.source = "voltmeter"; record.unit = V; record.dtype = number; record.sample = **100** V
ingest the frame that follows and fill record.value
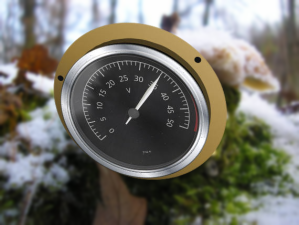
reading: **35** V
